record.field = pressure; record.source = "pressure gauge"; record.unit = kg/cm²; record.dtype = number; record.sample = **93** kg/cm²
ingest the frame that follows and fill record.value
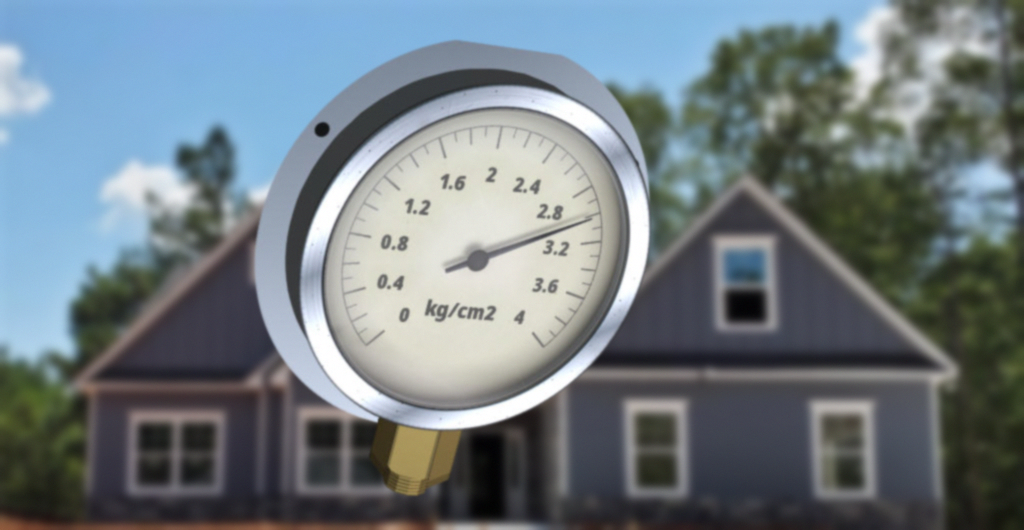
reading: **3** kg/cm²
